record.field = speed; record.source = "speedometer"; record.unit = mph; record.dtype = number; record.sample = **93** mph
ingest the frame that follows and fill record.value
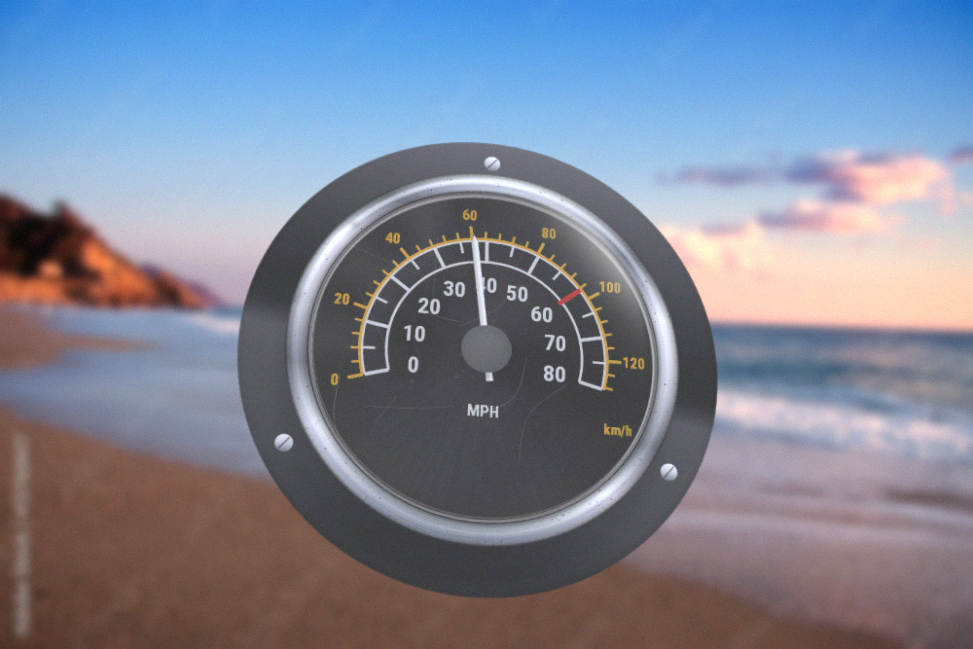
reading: **37.5** mph
